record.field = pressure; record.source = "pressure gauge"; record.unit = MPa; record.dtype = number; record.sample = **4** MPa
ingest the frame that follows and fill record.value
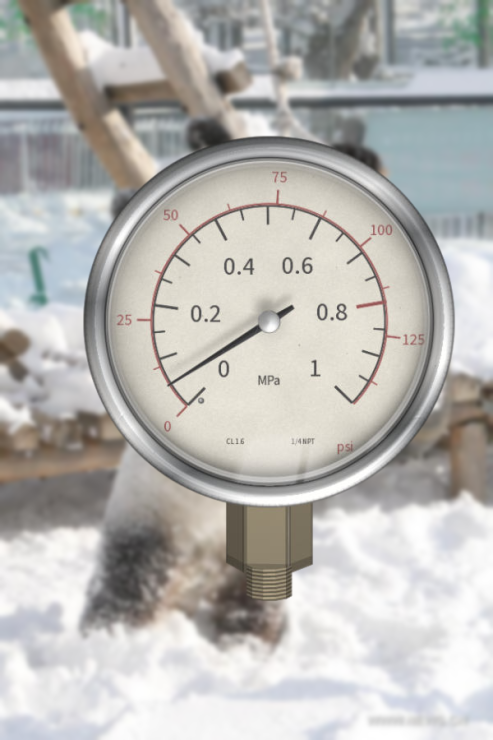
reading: **0.05** MPa
